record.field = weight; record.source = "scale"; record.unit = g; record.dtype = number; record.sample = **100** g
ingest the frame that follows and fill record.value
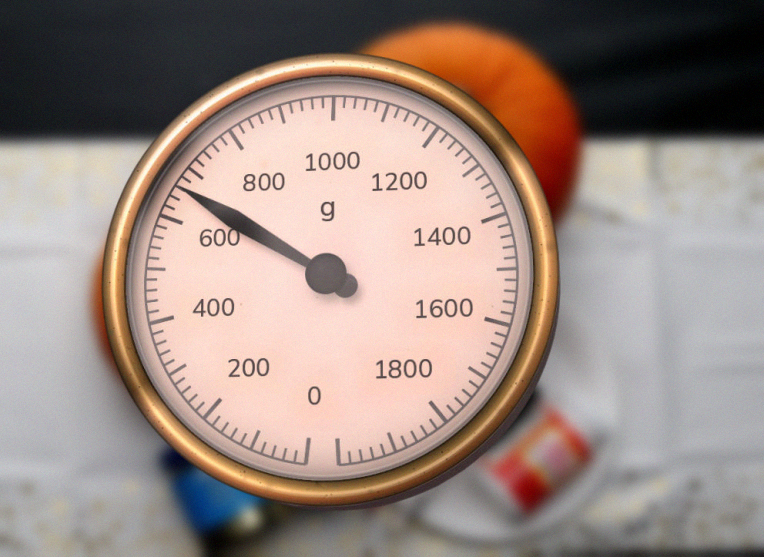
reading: **660** g
